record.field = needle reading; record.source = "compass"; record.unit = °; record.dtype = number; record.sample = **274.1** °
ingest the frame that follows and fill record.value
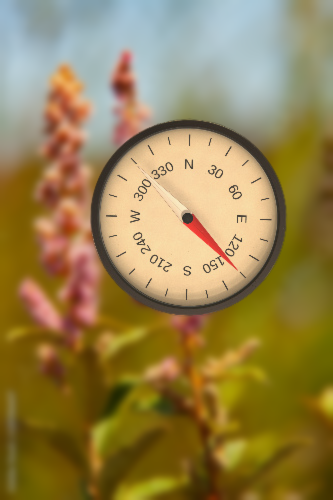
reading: **135** °
